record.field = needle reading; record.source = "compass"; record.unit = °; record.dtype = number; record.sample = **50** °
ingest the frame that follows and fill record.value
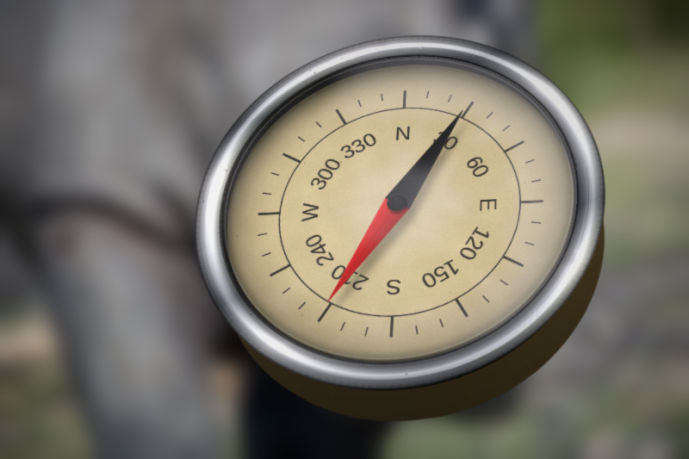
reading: **210** °
